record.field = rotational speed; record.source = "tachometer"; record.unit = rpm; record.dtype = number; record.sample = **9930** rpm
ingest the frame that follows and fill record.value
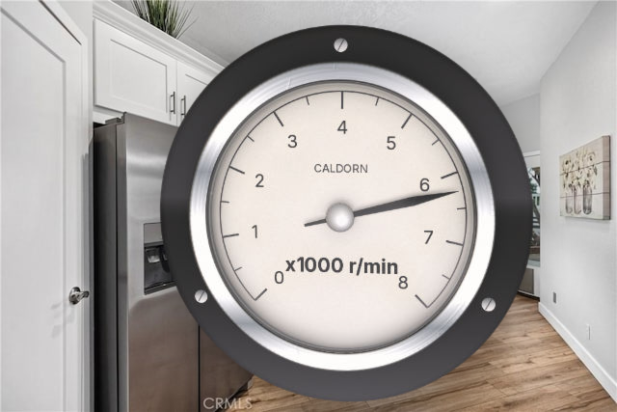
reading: **6250** rpm
